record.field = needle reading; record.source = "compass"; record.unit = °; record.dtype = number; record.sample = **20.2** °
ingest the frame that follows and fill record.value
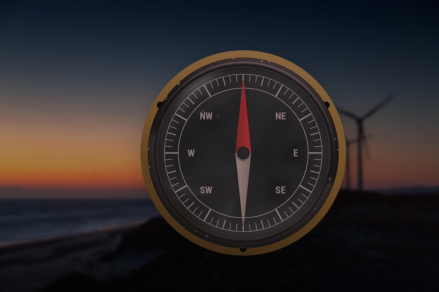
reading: **0** °
